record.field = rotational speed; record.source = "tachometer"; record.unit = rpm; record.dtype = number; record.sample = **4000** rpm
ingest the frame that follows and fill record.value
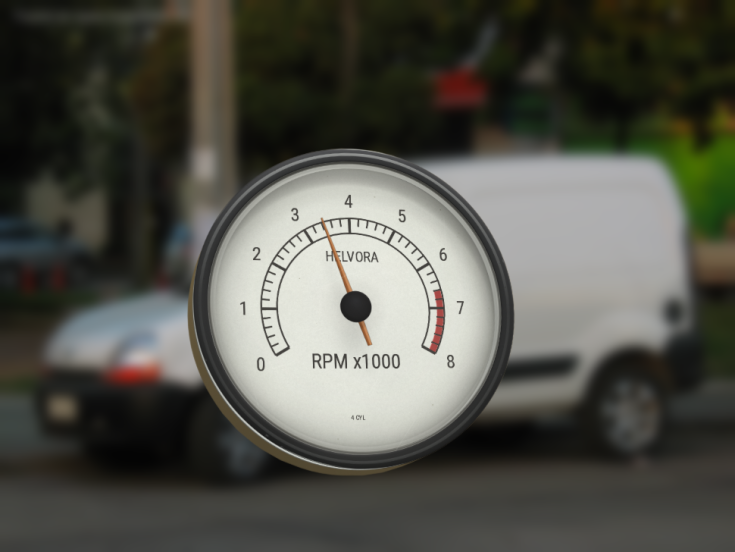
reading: **3400** rpm
